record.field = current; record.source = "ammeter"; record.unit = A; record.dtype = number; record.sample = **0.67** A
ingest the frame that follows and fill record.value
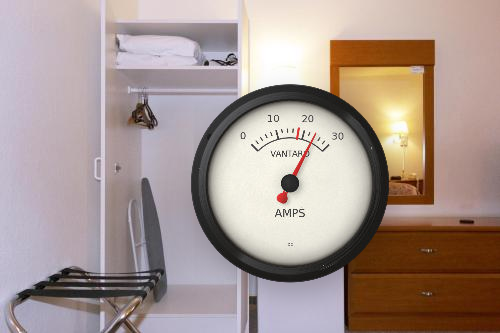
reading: **24** A
